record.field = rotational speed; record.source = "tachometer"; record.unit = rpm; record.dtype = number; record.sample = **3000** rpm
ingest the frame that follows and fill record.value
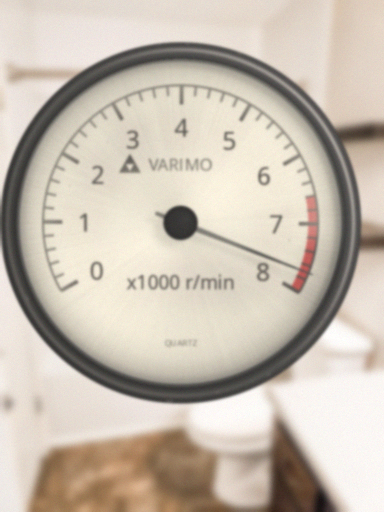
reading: **7700** rpm
